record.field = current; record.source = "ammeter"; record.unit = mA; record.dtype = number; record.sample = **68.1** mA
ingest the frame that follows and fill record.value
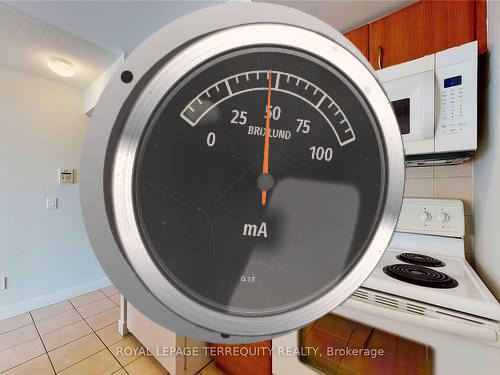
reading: **45** mA
